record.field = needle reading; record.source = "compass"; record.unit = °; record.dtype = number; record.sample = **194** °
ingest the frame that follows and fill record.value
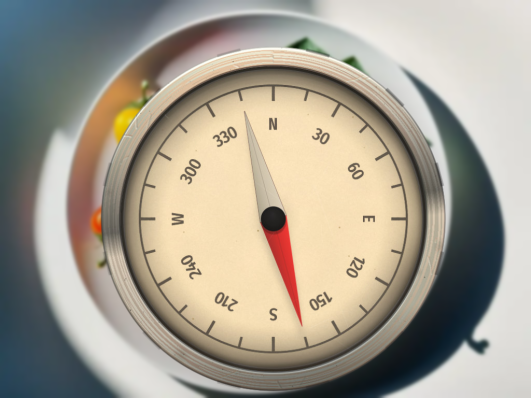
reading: **165** °
